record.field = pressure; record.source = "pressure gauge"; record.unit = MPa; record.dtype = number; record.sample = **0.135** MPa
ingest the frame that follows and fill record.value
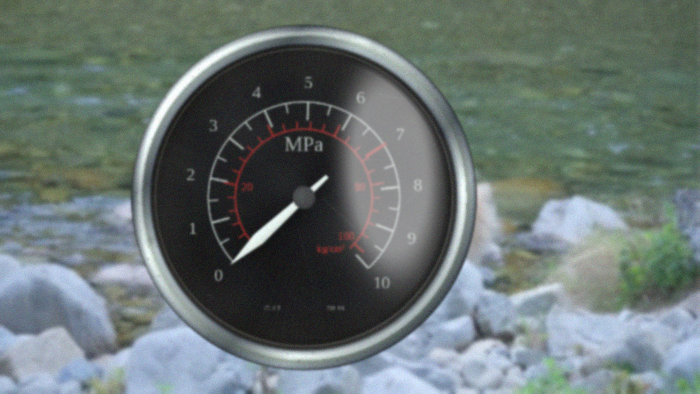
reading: **0** MPa
